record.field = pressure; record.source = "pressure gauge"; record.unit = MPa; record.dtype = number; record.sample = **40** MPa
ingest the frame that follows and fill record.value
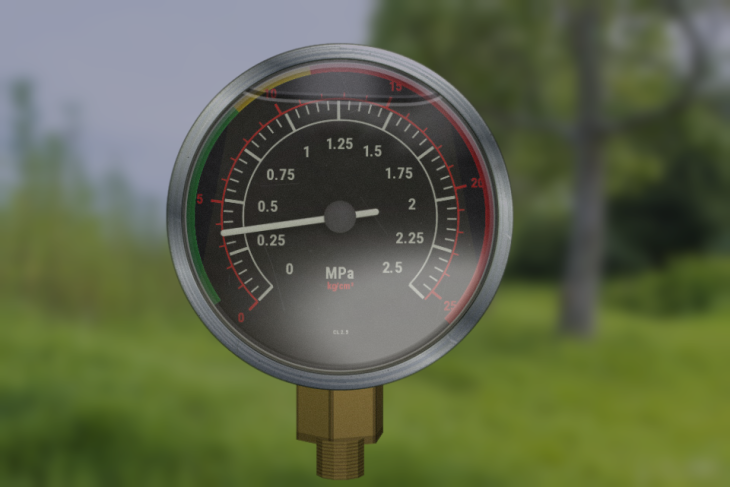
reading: **0.35** MPa
